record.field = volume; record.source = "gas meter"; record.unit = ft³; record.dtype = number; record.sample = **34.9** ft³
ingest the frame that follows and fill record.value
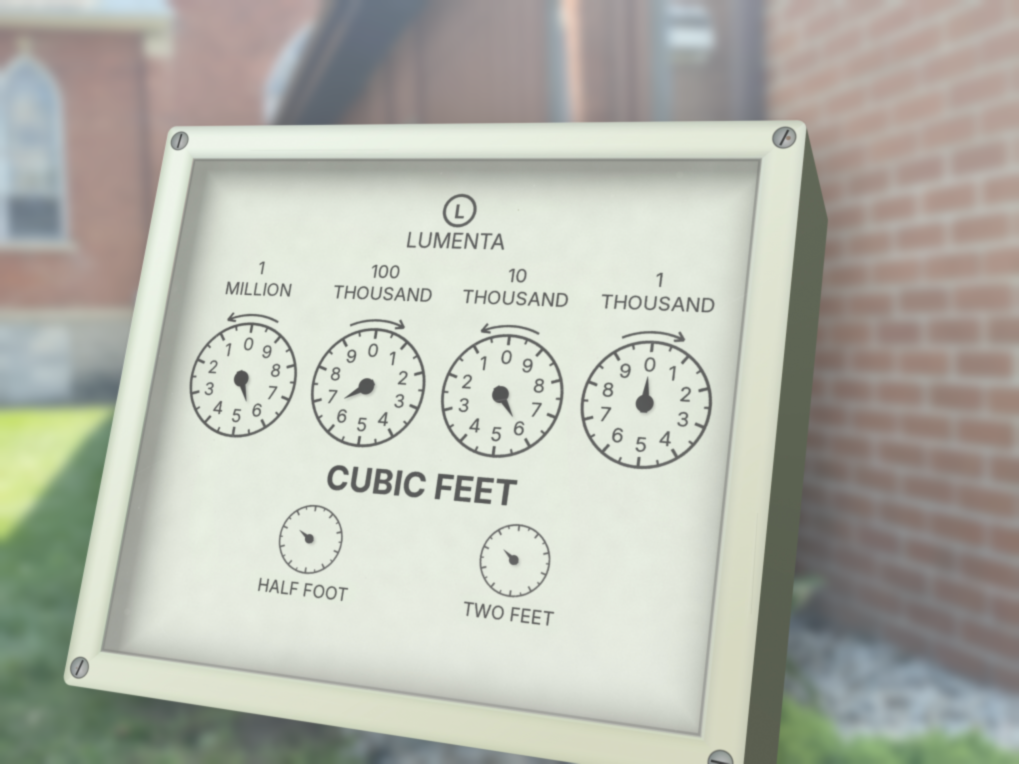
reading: **566000** ft³
